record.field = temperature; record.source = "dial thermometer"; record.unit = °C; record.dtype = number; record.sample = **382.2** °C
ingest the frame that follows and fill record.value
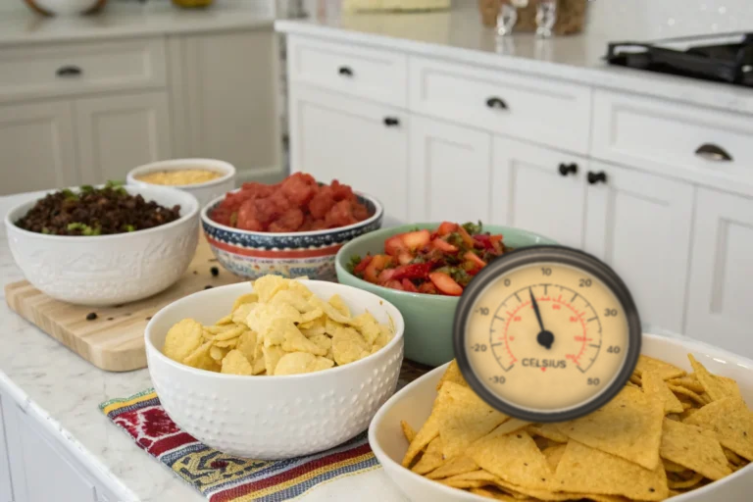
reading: **5** °C
